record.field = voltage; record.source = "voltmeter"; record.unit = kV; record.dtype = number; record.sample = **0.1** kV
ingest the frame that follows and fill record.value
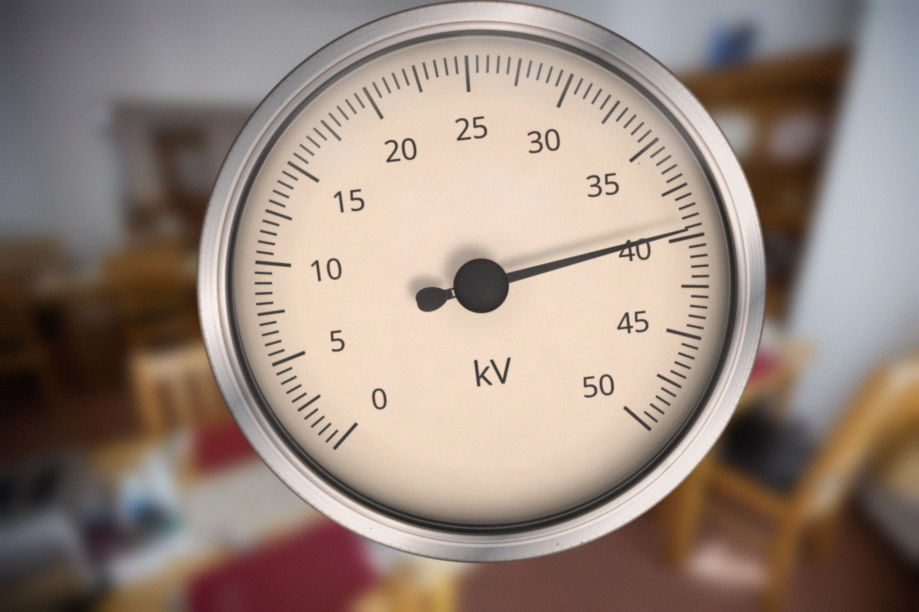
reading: **39.5** kV
